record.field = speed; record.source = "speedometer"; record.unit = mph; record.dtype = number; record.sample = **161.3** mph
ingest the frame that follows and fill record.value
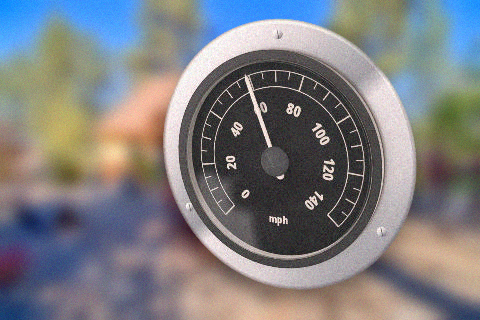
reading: **60** mph
